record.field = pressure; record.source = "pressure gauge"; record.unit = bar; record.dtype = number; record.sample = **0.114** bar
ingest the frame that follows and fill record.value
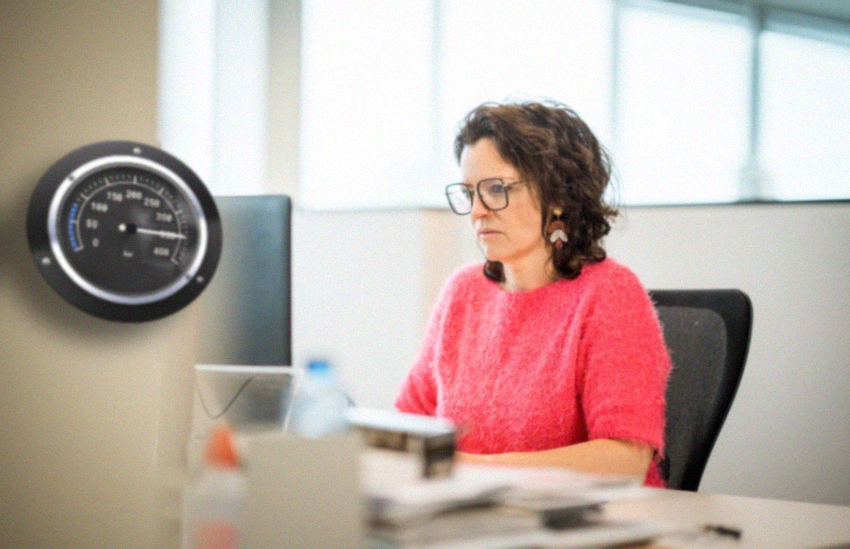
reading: **350** bar
